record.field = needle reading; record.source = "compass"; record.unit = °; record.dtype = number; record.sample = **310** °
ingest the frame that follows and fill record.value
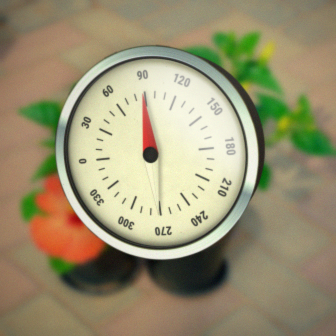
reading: **90** °
